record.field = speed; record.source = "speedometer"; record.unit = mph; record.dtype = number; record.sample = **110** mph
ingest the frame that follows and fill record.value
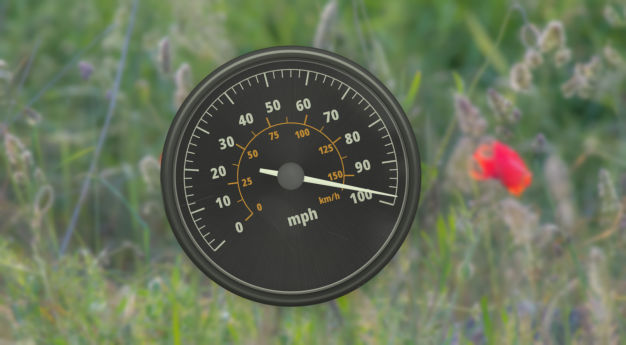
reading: **98** mph
